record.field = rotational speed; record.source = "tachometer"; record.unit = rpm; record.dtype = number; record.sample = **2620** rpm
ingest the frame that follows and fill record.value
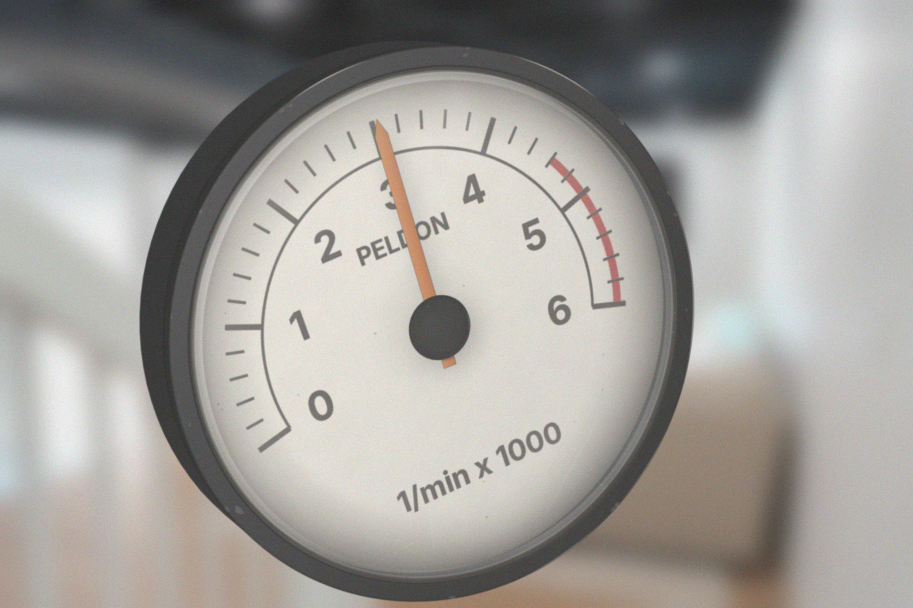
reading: **3000** rpm
